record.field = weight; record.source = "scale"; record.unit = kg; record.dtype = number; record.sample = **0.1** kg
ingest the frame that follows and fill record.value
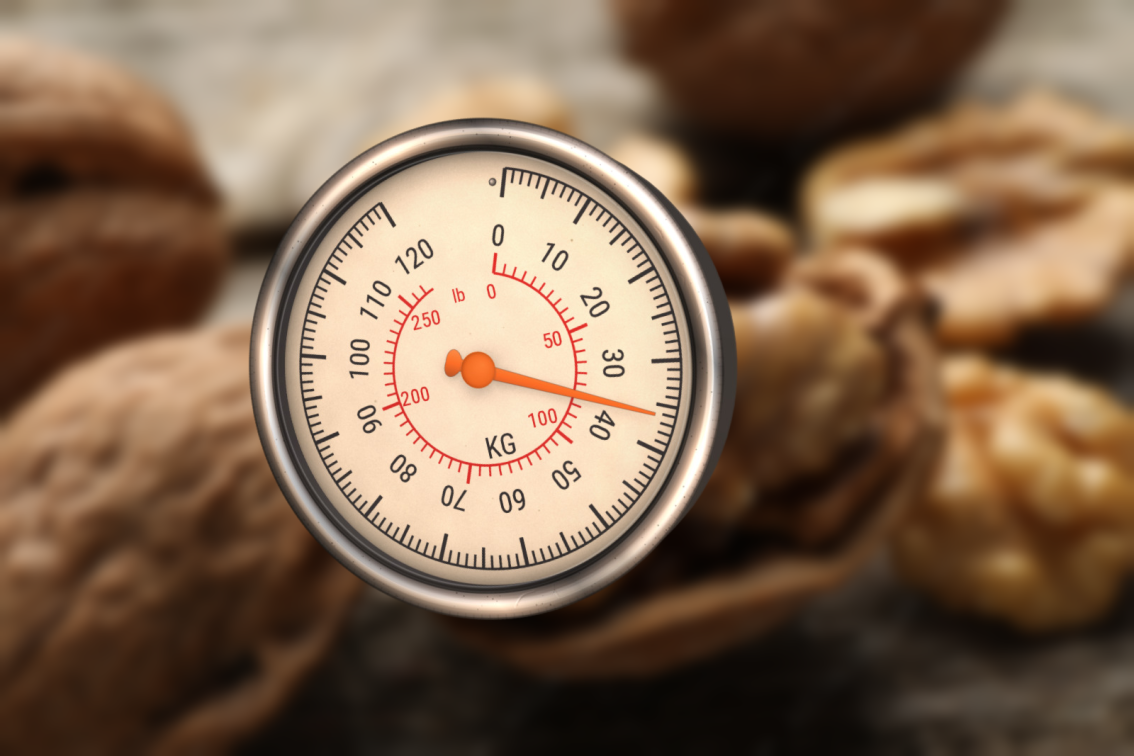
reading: **36** kg
